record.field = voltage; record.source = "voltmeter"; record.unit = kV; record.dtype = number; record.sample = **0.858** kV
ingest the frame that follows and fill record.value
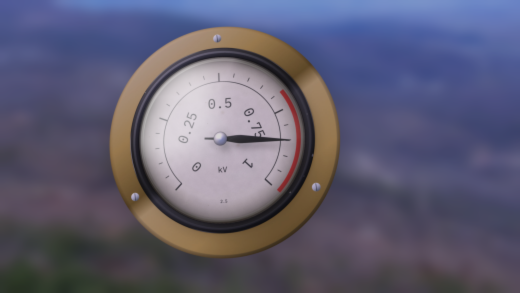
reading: **0.85** kV
